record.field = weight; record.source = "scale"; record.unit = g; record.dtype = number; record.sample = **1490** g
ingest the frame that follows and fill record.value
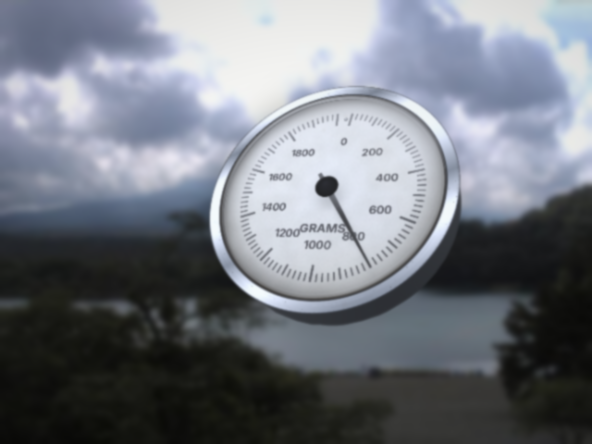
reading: **800** g
